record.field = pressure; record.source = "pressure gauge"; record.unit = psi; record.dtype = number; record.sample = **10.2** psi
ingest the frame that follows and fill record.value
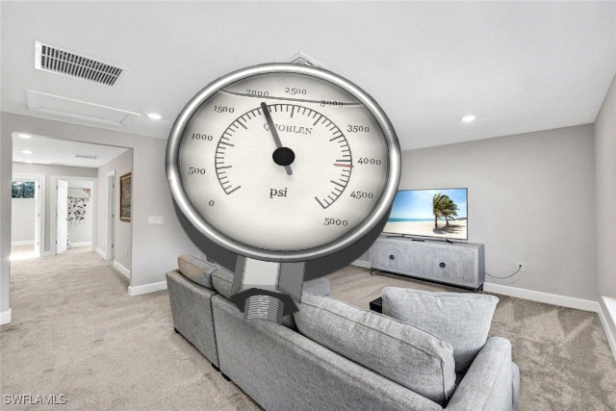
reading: **2000** psi
